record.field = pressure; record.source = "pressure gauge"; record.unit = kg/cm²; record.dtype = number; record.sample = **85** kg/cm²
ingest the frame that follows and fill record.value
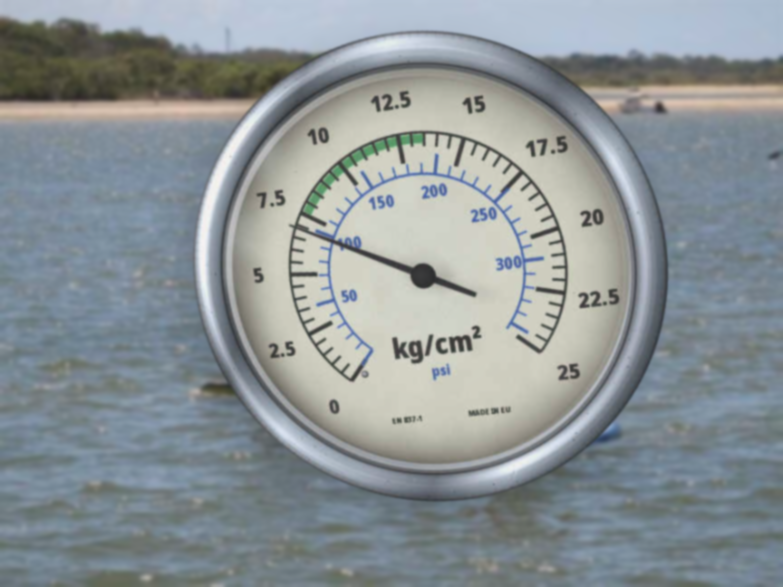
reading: **7** kg/cm²
